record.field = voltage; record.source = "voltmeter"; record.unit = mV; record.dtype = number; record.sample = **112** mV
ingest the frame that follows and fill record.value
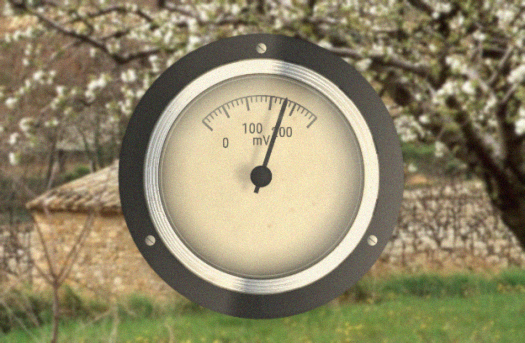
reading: **180** mV
